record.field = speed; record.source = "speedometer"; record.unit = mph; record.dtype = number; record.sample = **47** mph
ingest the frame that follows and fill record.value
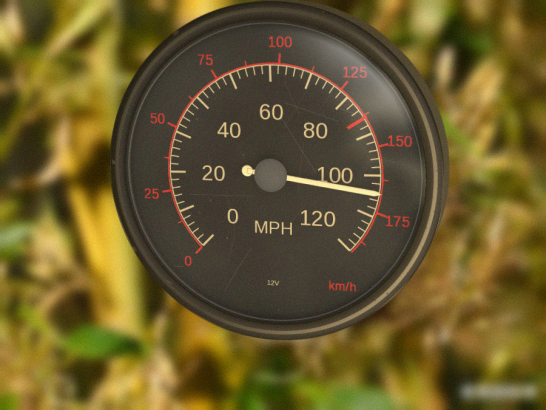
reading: **104** mph
